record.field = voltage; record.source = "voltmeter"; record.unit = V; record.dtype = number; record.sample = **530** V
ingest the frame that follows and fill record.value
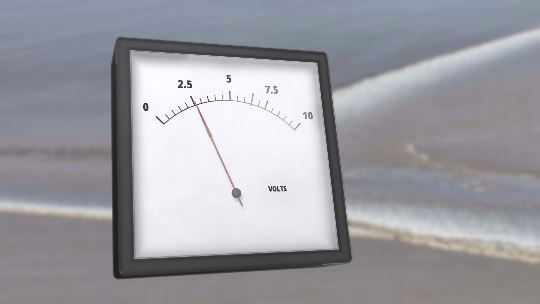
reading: **2.5** V
